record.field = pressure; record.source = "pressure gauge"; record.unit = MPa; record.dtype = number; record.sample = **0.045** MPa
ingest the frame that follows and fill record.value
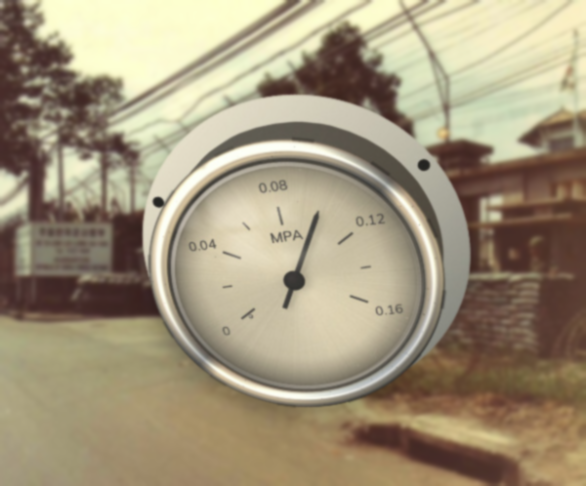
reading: **0.1** MPa
